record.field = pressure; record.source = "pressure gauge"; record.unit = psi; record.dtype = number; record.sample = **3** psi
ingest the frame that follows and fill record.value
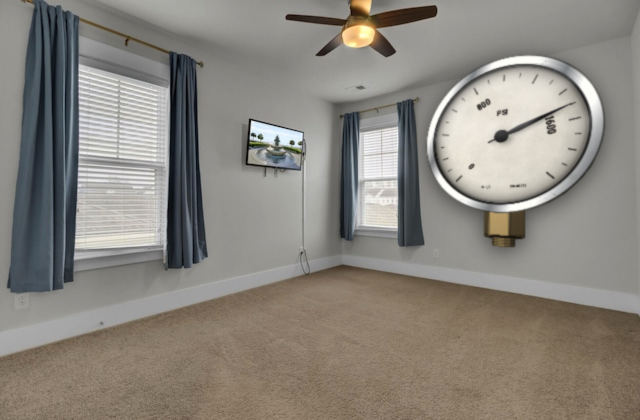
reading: **1500** psi
